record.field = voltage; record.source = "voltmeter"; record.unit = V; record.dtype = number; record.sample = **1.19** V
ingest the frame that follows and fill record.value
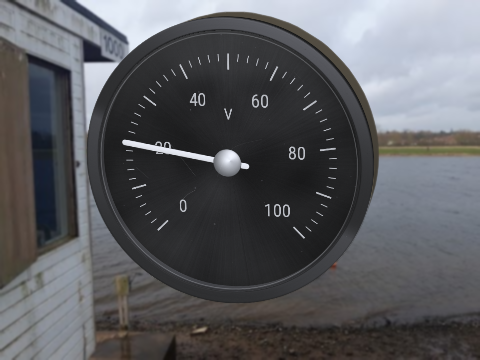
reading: **20** V
